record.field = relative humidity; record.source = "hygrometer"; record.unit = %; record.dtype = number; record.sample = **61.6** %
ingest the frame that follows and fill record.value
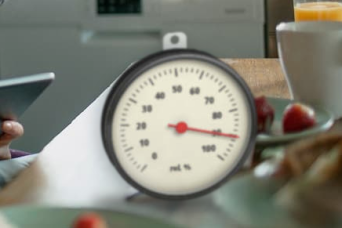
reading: **90** %
